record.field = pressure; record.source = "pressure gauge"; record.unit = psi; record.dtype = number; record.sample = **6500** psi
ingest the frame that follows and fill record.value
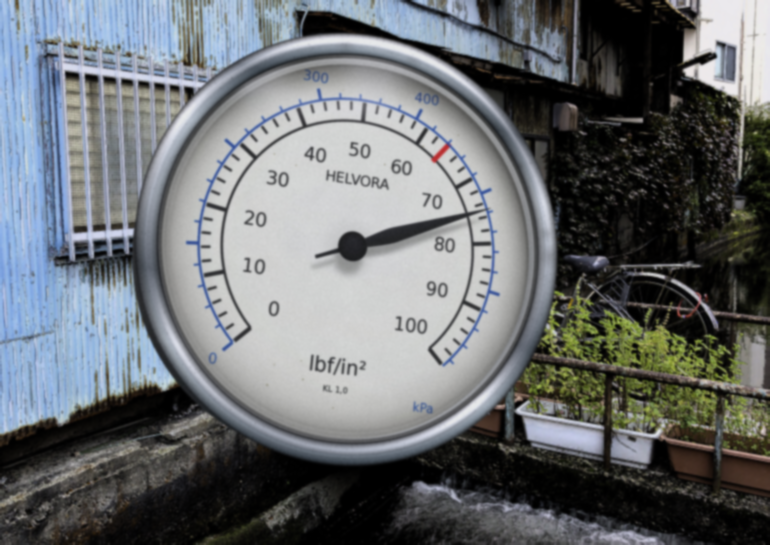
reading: **75** psi
